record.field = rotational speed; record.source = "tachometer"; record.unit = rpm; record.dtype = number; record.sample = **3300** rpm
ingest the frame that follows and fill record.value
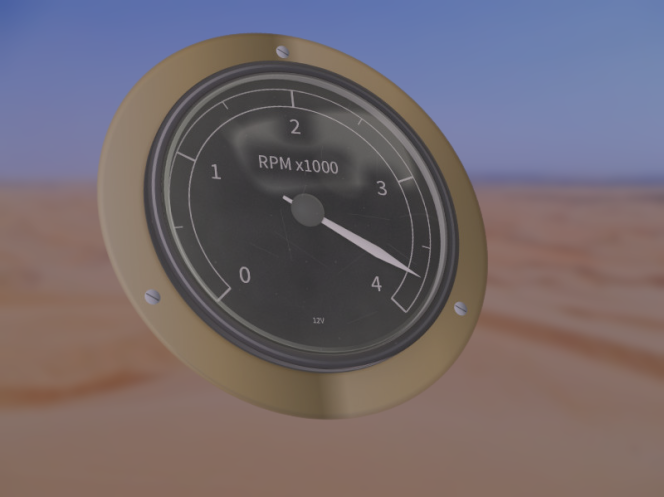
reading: **3750** rpm
